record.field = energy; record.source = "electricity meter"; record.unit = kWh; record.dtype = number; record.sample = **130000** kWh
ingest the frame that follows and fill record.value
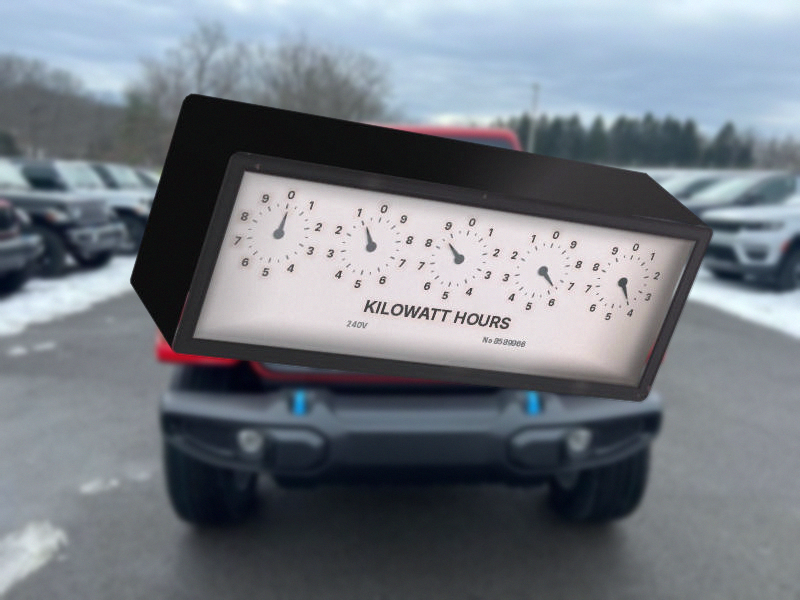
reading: **864** kWh
